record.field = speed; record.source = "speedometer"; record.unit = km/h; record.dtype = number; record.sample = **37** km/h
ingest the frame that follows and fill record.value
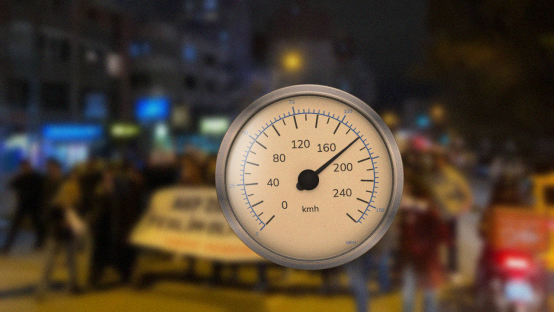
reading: **180** km/h
